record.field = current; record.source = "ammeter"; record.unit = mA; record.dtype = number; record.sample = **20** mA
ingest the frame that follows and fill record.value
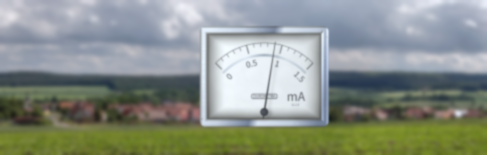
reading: **0.9** mA
